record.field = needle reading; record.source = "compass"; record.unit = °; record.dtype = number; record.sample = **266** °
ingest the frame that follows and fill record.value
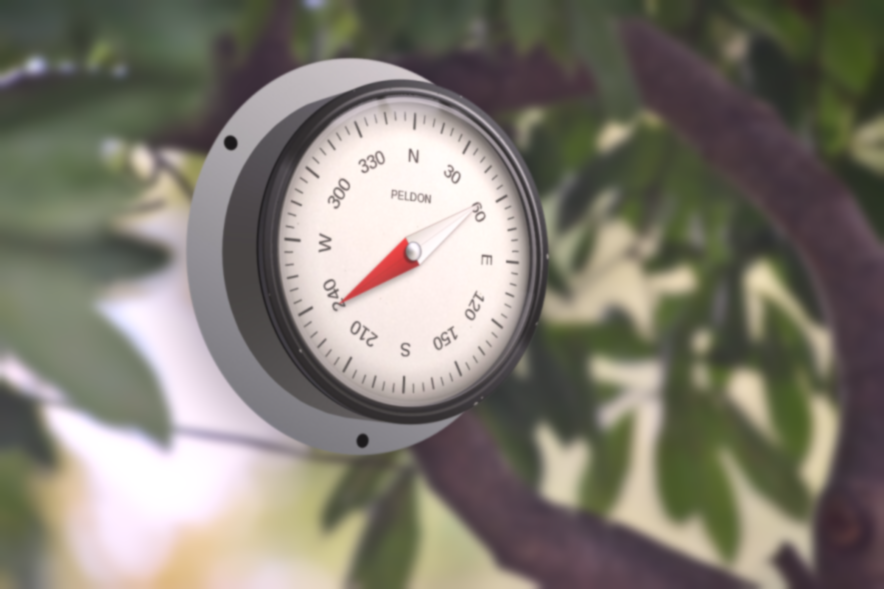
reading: **235** °
